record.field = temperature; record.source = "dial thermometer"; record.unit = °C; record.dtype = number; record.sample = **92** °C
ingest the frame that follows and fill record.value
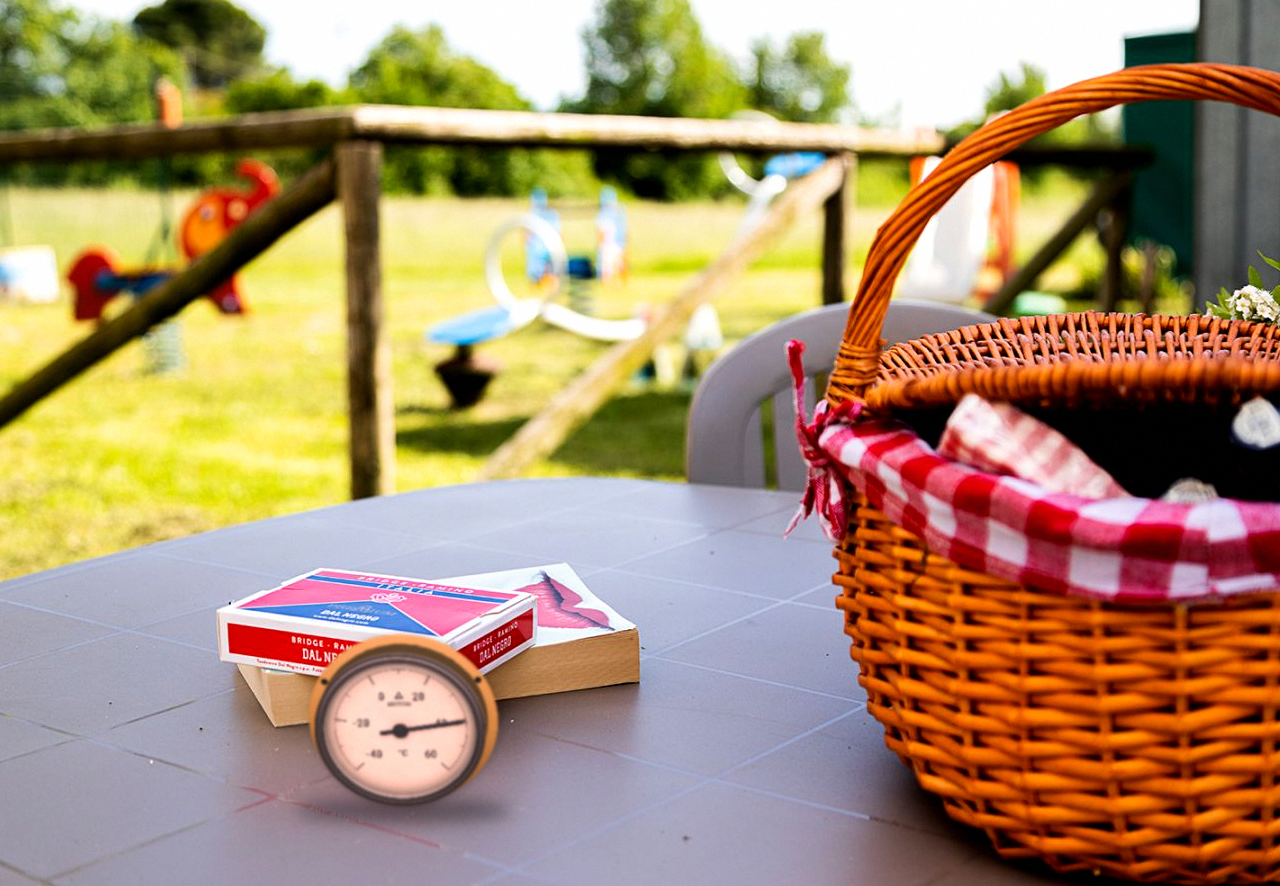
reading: **40** °C
